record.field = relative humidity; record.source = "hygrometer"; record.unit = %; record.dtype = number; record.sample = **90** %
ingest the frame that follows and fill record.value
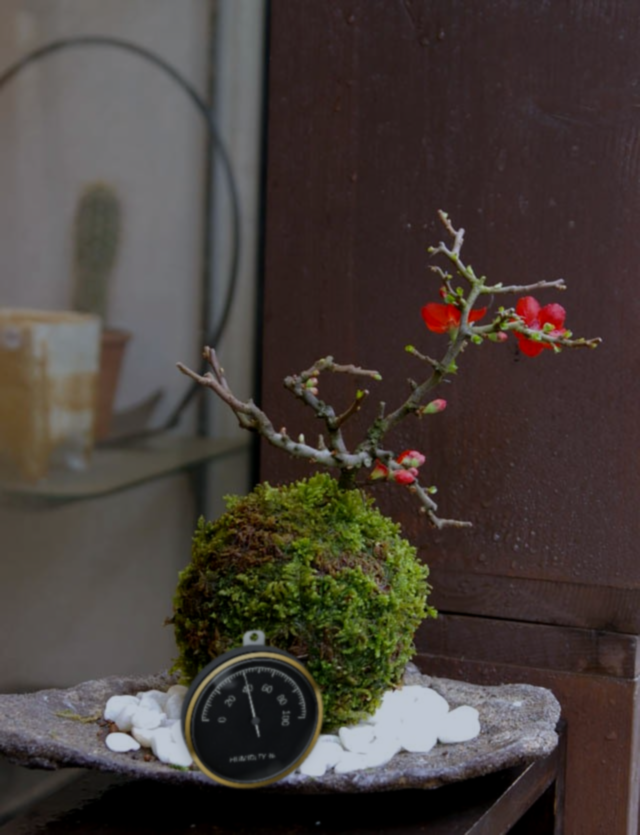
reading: **40** %
